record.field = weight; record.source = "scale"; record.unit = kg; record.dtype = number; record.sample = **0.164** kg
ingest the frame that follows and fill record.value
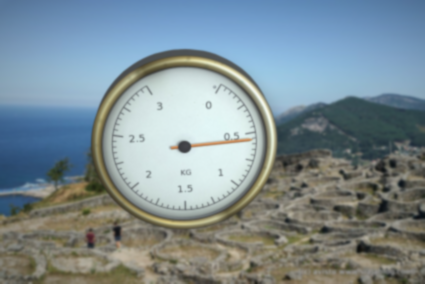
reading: **0.55** kg
